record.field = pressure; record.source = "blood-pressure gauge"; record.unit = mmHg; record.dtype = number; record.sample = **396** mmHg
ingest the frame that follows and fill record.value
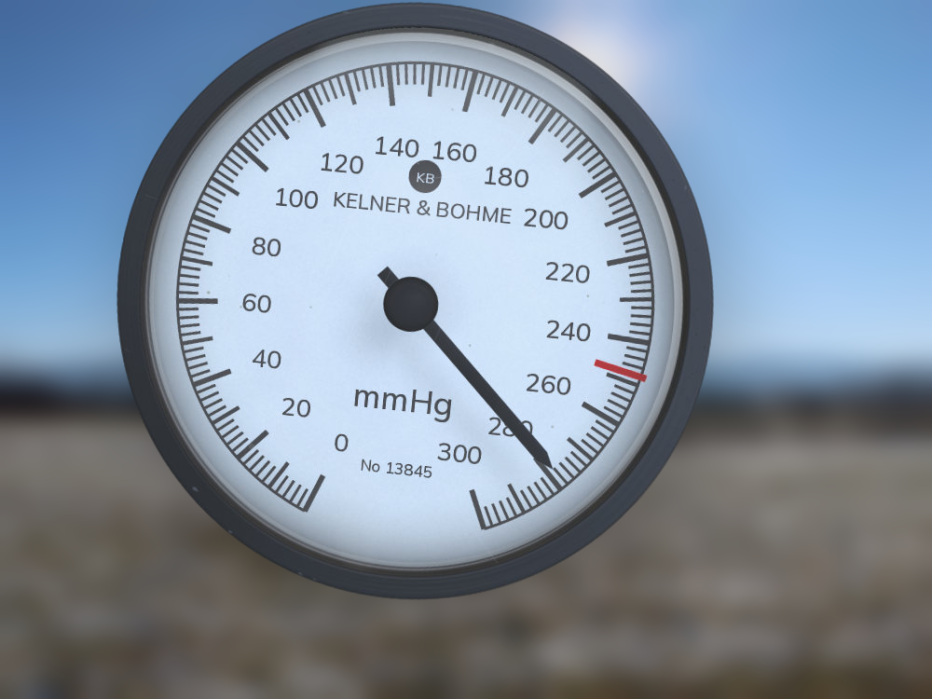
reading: **278** mmHg
